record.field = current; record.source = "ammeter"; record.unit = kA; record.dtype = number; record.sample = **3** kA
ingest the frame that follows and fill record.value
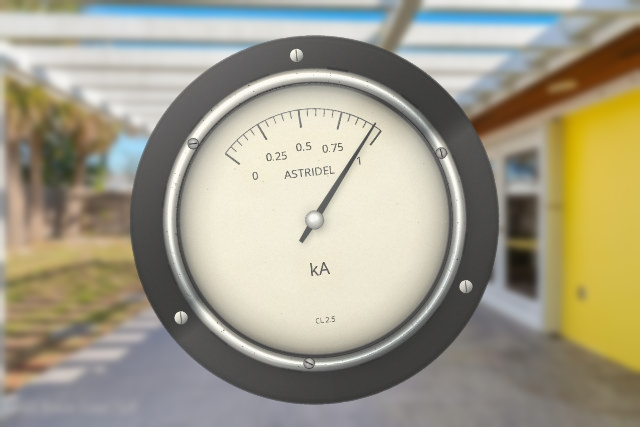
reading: **0.95** kA
